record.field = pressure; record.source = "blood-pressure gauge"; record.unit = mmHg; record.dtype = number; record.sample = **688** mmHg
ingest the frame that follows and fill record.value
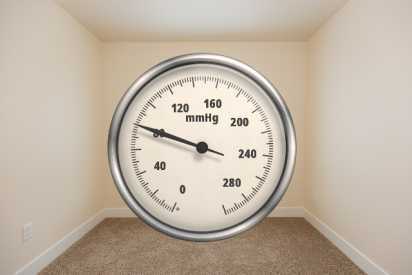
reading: **80** mmHg
